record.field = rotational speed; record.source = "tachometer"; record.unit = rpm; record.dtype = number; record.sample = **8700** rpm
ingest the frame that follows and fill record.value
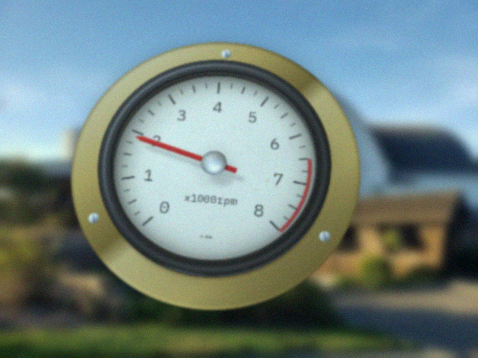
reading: **1875** rpm
